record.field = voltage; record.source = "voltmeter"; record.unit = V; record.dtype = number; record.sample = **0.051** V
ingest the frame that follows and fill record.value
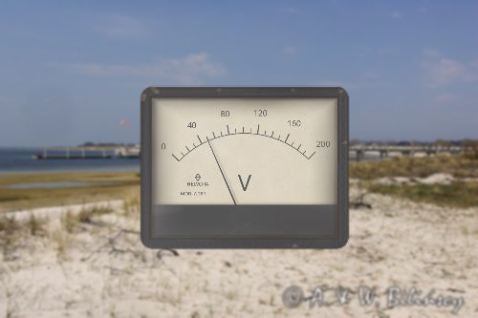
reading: **50** V
